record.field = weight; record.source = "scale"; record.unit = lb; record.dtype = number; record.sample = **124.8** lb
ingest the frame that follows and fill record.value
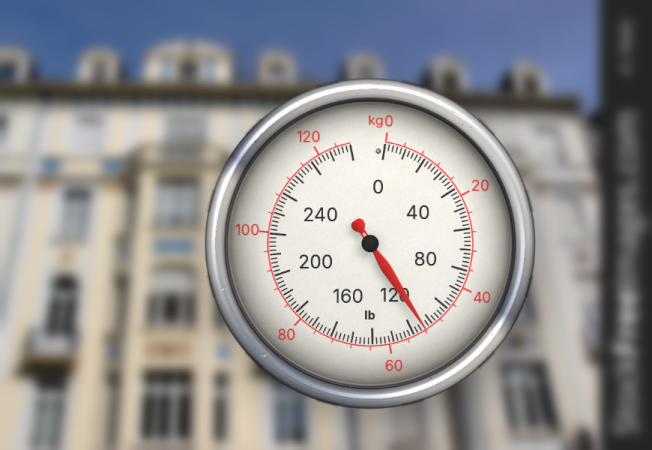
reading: **114** lb
